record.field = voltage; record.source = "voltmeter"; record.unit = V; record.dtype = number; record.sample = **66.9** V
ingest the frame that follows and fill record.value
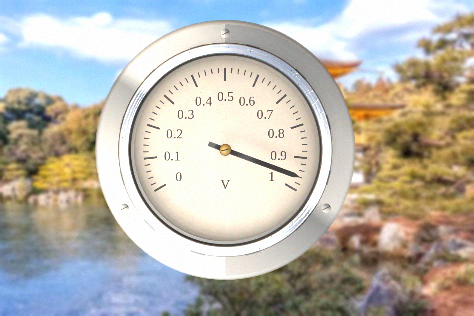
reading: **0.96** V
